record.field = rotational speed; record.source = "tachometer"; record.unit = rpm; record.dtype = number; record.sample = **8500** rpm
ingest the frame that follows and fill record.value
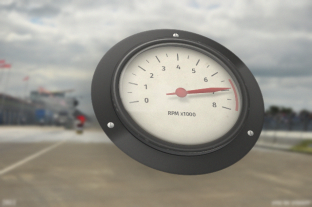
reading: **7000** rpm
